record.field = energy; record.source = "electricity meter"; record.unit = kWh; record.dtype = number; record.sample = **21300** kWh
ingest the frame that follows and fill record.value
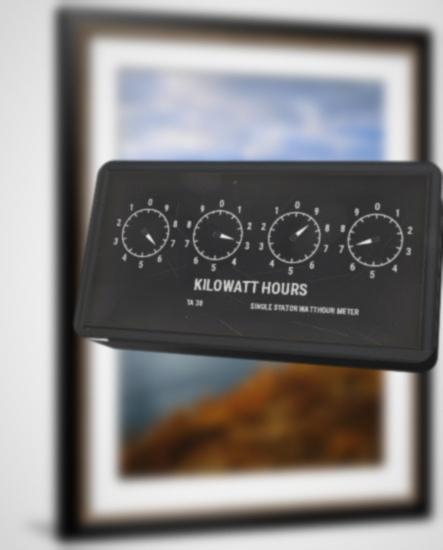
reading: **6287** kWh
